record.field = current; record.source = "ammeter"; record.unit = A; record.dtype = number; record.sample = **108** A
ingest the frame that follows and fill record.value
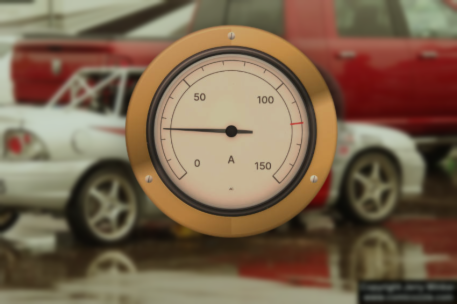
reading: **25** A
